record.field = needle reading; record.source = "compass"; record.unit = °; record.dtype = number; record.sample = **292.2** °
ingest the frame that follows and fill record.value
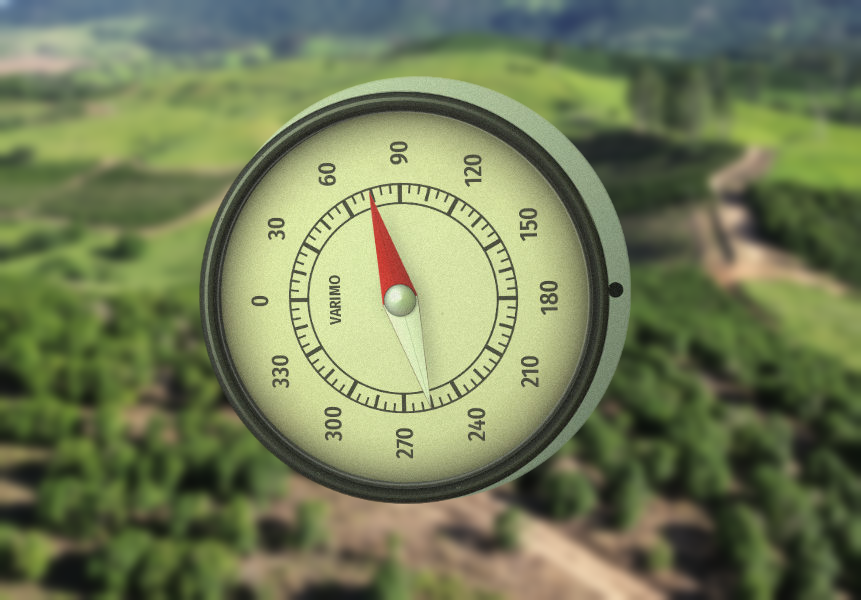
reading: **75** °
